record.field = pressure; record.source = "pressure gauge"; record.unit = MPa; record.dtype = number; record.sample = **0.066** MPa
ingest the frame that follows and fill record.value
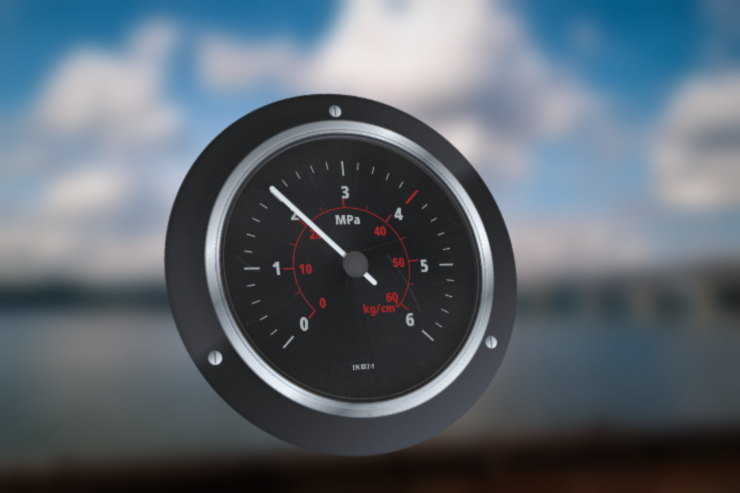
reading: **2** MPa
